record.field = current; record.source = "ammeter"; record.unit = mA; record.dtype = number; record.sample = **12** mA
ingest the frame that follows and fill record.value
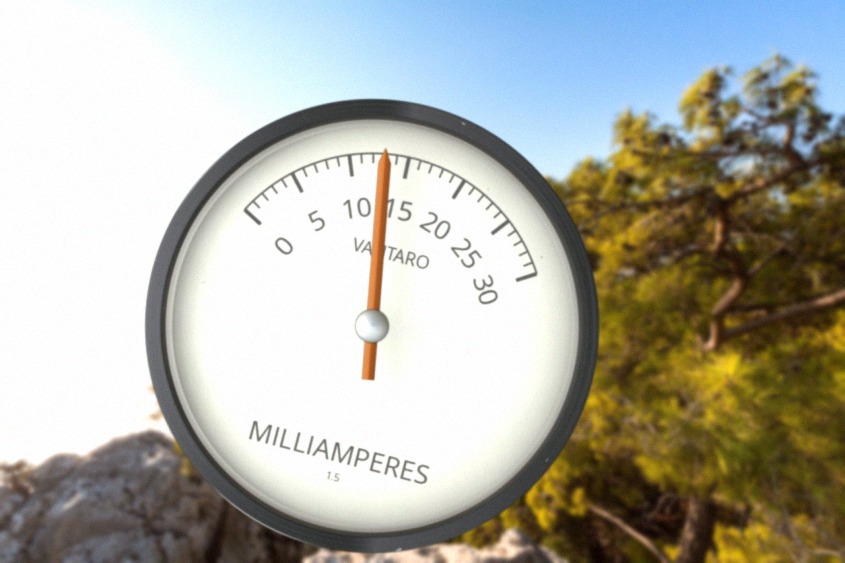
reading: **13** mA
